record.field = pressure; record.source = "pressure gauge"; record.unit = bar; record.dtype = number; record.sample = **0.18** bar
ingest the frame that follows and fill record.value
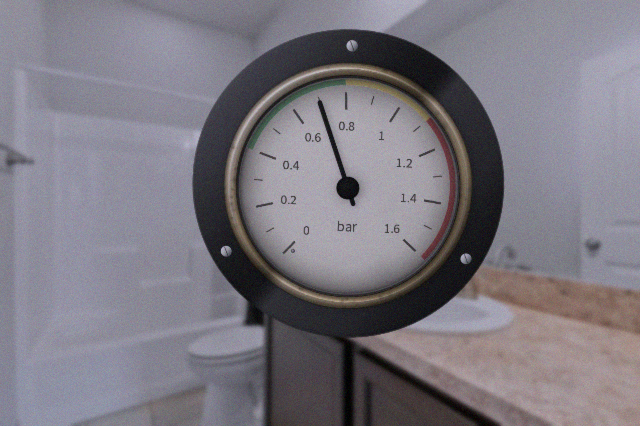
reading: **0.7** bar
